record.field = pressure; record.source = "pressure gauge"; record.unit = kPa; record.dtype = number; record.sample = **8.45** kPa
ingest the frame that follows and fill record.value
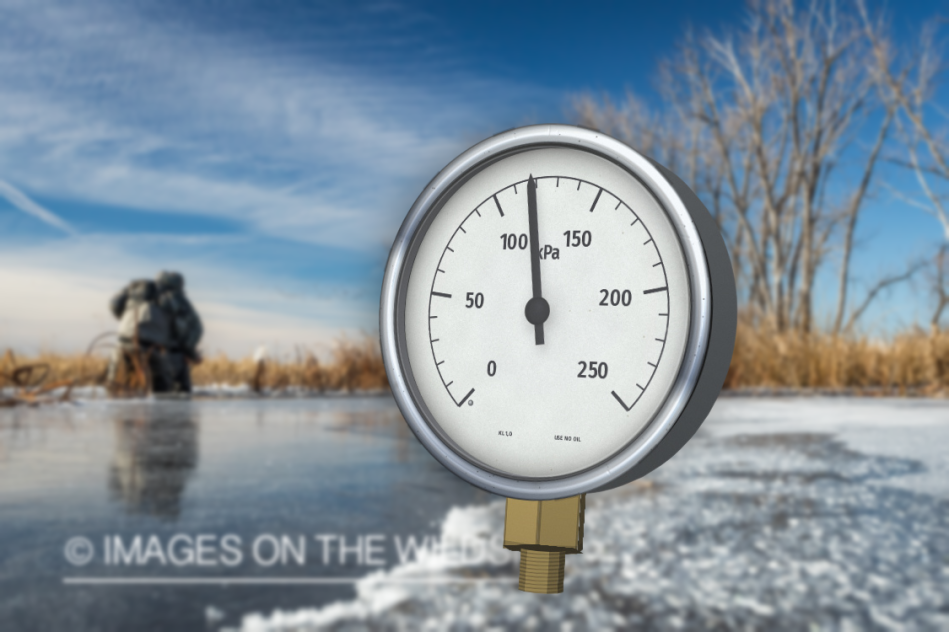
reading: **120** kPa
